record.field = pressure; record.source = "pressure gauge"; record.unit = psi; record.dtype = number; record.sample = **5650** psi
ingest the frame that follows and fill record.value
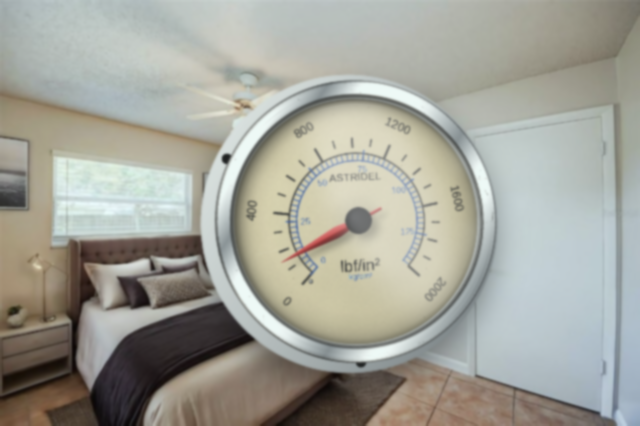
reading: **150** psi
